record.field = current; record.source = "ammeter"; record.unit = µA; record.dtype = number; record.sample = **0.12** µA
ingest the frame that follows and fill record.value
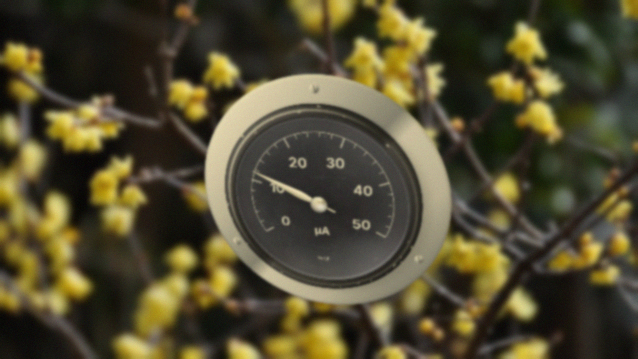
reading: **12** µA
